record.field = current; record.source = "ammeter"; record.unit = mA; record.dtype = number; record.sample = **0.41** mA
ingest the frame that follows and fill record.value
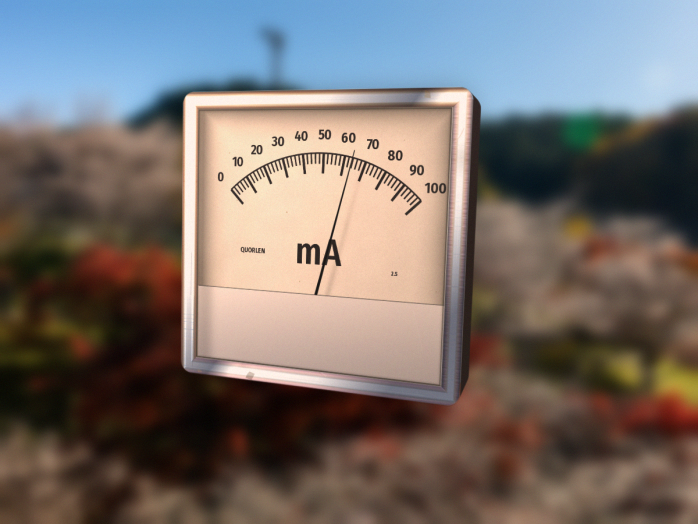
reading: **64** mA
